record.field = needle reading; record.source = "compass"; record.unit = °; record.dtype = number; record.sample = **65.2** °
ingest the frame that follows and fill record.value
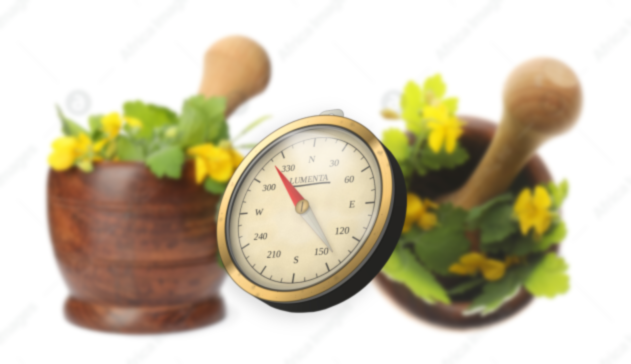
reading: **320** °
